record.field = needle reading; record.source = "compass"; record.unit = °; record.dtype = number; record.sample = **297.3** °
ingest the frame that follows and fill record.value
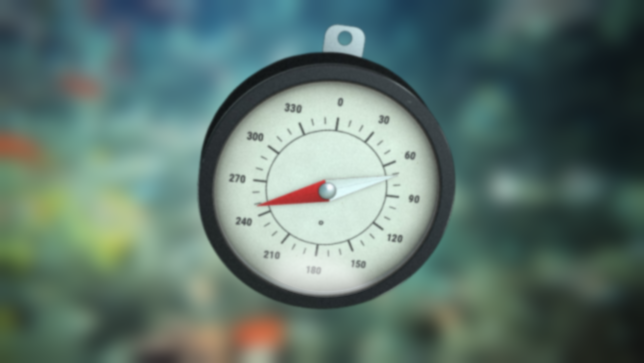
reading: **250** °
